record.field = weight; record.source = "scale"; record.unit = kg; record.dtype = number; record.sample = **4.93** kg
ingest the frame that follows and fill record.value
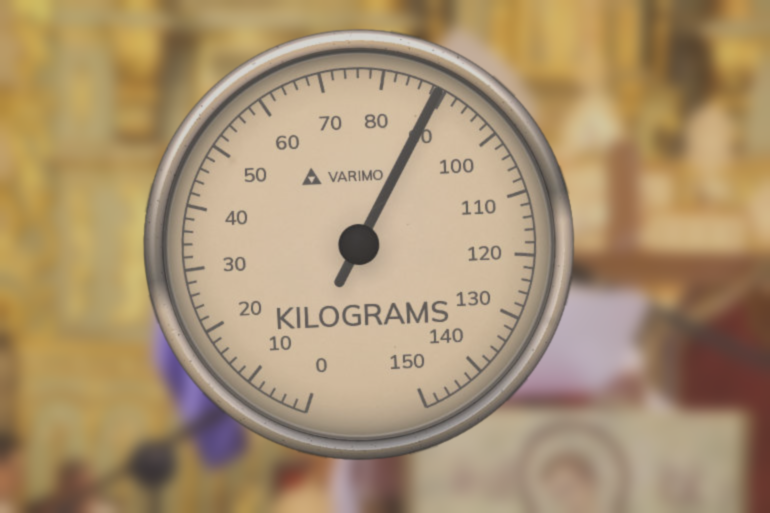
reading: **89** kg
